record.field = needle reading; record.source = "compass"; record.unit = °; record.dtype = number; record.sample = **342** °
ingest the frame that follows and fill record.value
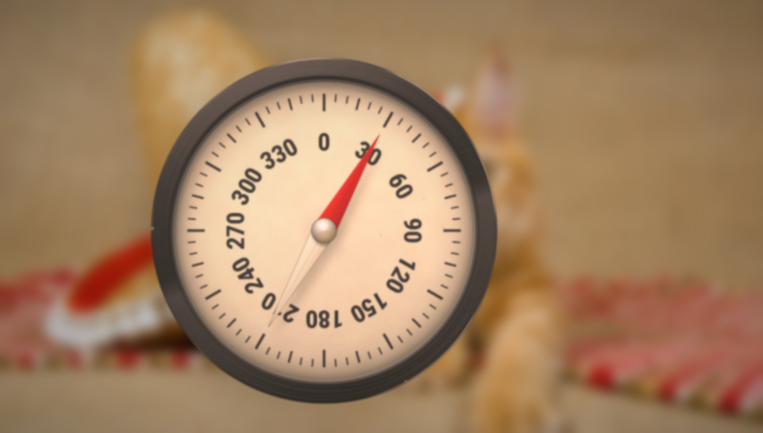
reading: **30** °
